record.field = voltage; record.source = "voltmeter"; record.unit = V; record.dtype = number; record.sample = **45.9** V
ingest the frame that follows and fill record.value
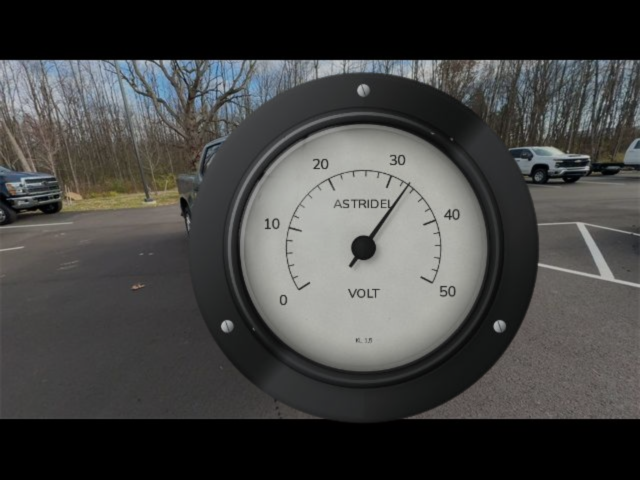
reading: **33** V
